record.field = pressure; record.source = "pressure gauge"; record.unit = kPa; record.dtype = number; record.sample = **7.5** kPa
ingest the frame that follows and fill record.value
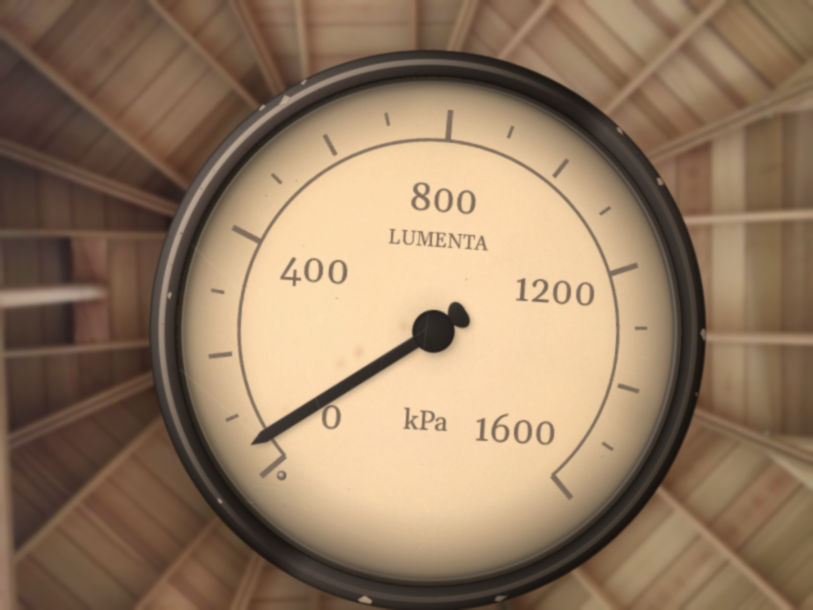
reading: **50** kPa
